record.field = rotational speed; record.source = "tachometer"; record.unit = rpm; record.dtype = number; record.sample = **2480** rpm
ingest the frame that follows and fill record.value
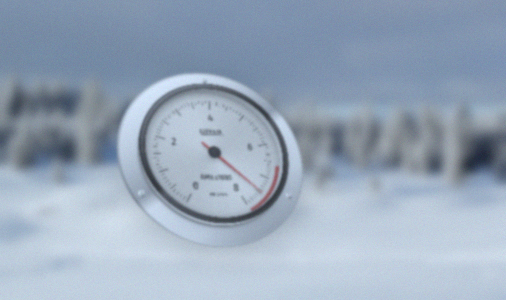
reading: **7500** rpm
